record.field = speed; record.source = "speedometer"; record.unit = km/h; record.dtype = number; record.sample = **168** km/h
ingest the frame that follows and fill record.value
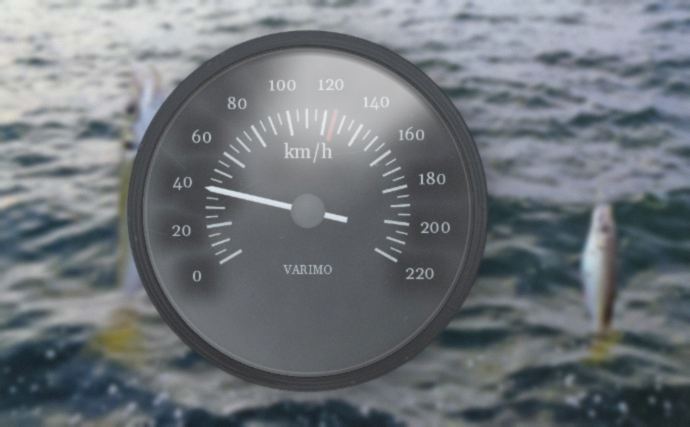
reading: **40** km/h
